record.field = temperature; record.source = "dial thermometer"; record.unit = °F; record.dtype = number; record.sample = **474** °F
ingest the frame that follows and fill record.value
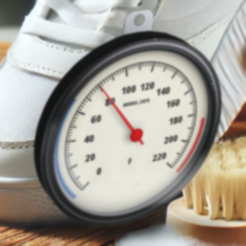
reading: **80** °F
